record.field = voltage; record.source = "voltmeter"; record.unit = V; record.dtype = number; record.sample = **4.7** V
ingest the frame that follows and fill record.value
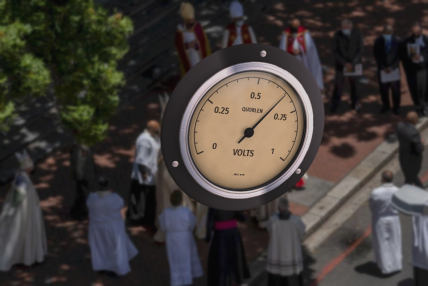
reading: **0.65** V
